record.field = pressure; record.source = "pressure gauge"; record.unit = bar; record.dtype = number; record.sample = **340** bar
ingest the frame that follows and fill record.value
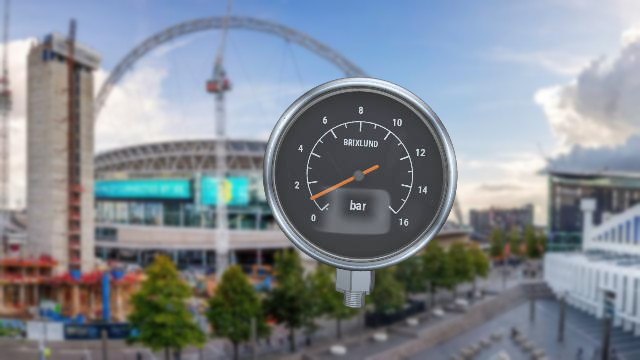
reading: **1** bar
